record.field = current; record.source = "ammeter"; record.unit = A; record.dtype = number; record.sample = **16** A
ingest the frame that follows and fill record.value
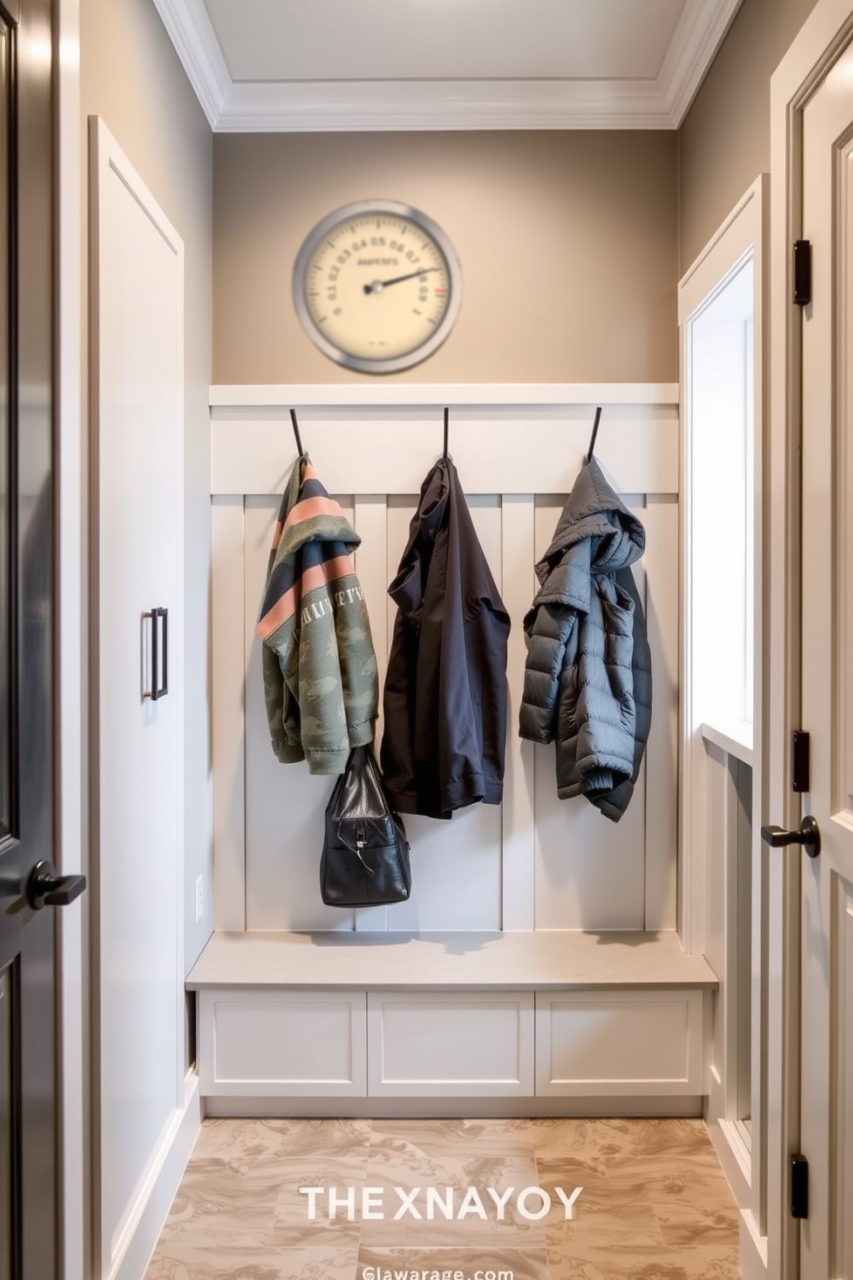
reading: **0.8** A
